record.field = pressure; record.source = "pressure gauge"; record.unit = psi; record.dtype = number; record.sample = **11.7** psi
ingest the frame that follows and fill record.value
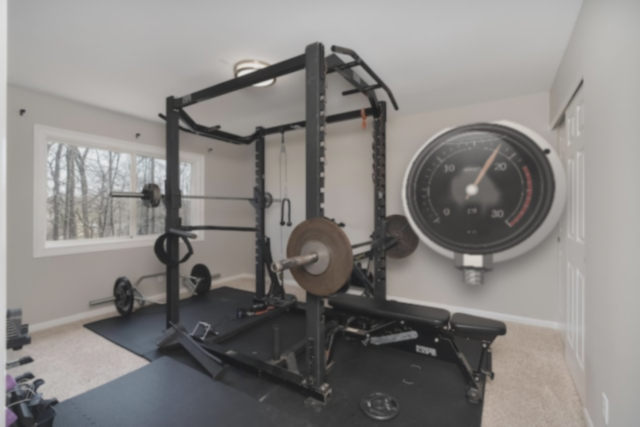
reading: **18** psi
